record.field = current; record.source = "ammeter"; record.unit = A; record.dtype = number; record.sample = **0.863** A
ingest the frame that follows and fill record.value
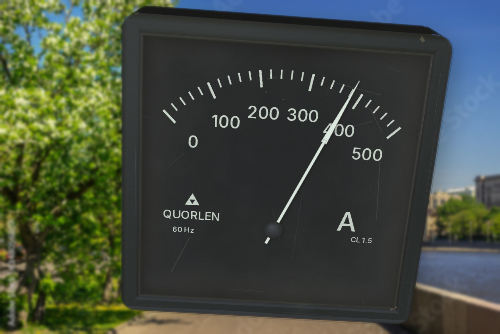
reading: **380** A
